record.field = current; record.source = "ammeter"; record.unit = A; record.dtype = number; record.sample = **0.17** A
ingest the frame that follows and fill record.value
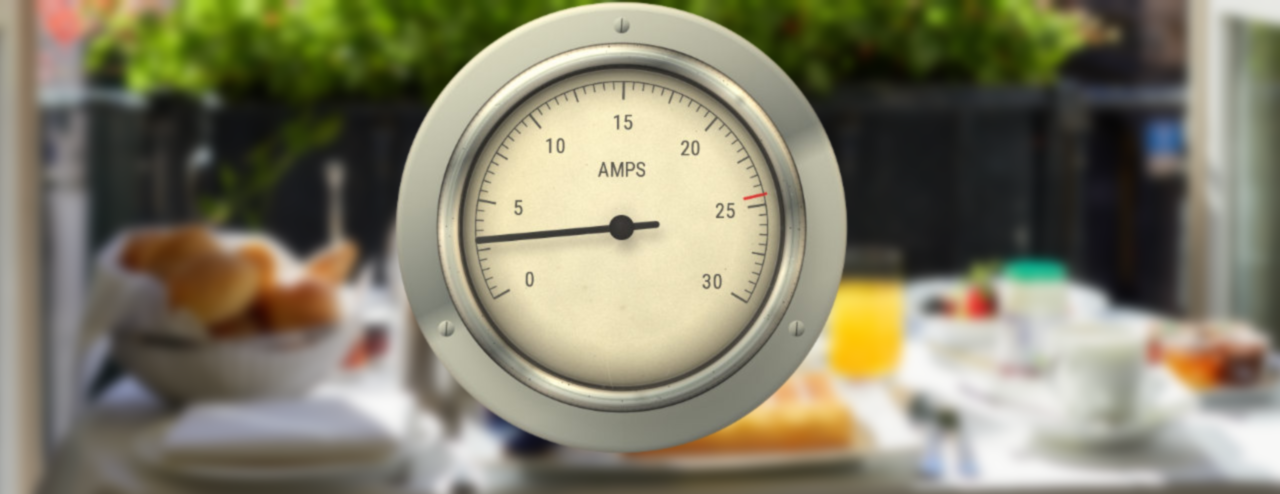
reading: **3** A
